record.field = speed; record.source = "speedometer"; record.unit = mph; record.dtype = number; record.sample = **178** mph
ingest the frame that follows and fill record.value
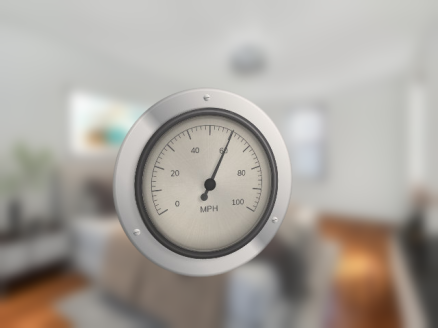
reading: **60** mph
